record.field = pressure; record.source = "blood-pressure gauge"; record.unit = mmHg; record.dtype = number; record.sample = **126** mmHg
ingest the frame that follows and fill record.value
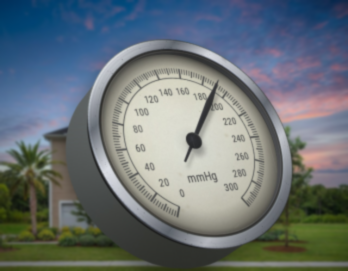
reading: **190** mmHg
